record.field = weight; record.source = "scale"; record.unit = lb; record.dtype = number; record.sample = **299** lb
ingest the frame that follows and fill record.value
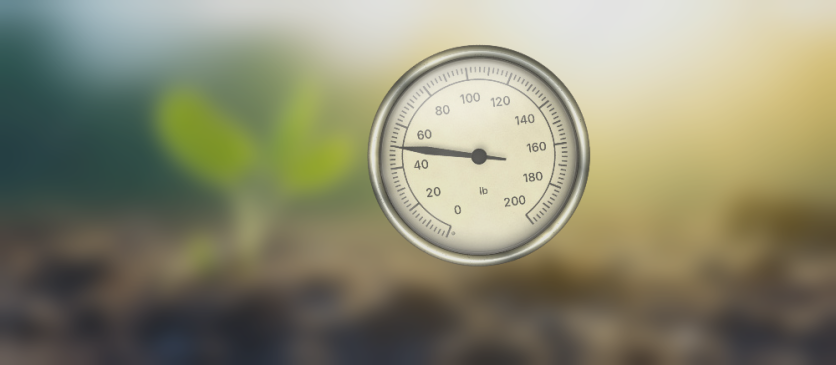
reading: **50** lb
